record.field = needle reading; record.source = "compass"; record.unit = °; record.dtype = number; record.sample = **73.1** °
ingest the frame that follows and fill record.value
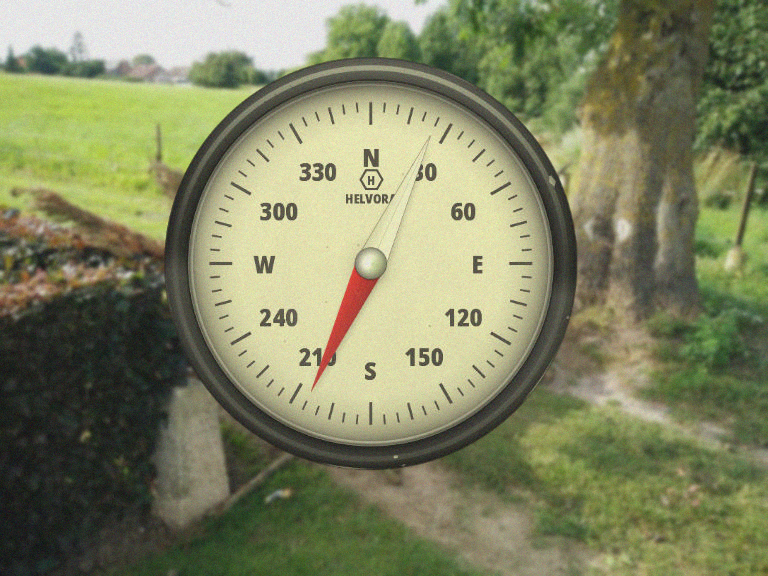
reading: **205** °
